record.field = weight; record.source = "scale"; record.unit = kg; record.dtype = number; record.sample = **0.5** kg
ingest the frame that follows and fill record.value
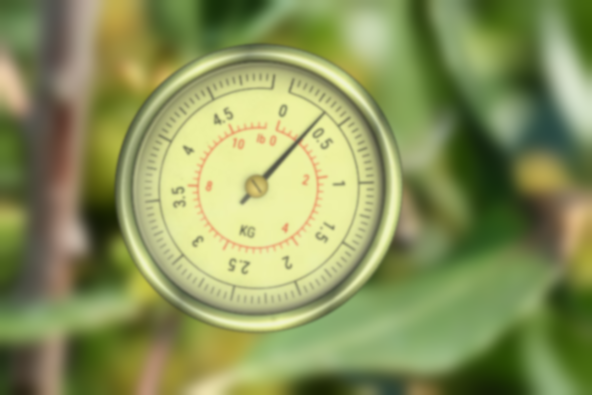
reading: **0.35** kg
